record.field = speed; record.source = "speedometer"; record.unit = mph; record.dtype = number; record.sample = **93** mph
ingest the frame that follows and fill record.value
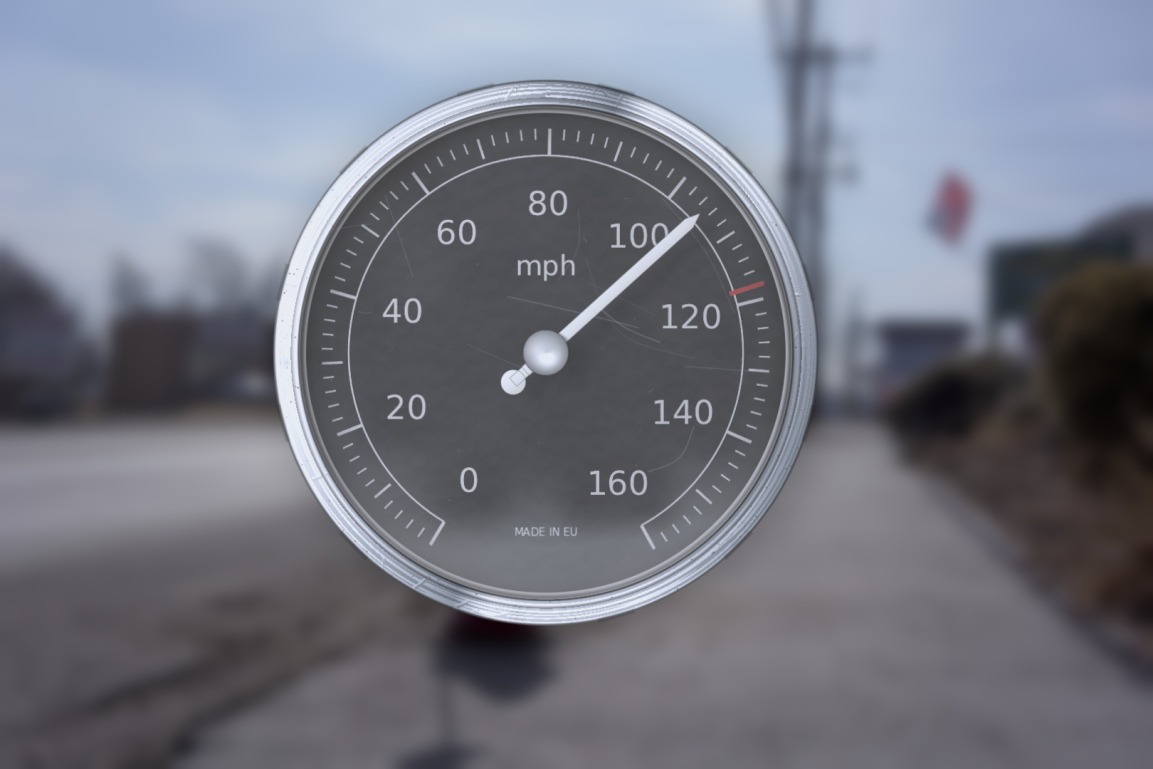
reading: **105** mph
